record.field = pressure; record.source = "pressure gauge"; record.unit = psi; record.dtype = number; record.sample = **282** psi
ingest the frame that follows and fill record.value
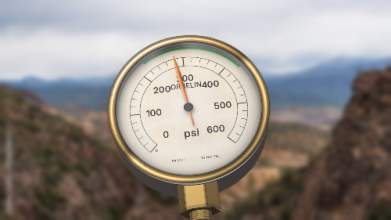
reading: **280** psi
